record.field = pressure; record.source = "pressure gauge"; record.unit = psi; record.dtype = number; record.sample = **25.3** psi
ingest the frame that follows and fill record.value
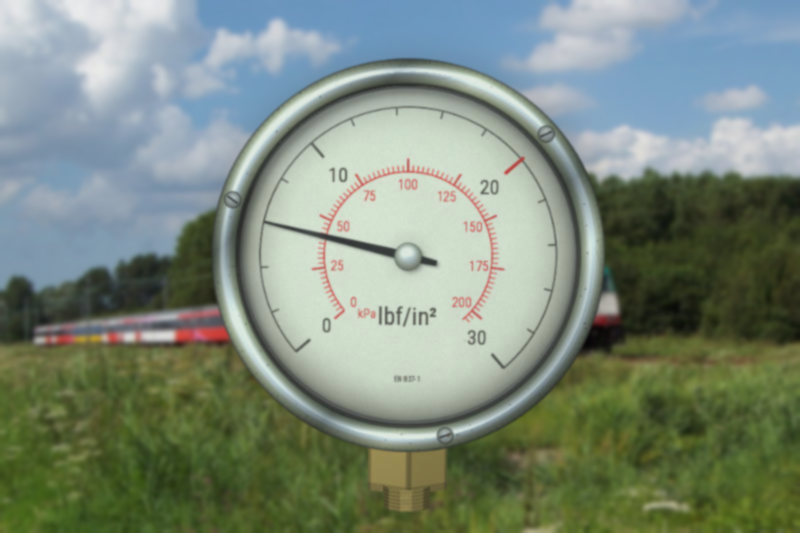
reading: **6** psi
